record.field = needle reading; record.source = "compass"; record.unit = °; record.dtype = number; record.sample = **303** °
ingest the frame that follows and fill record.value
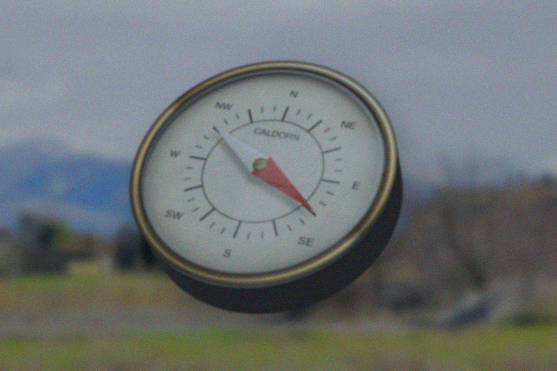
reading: **120** °
